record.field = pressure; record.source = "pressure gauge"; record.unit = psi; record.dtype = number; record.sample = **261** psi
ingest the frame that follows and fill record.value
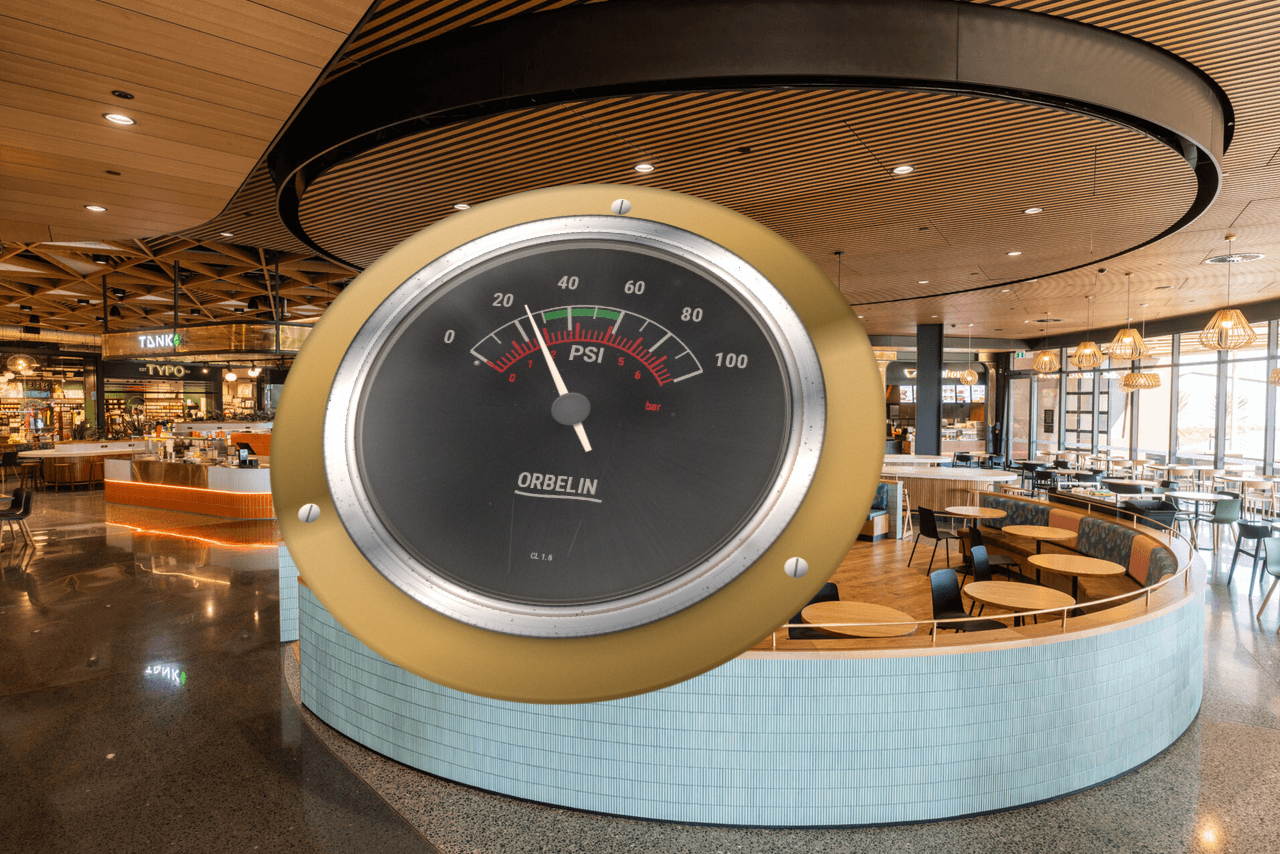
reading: **25** psi
